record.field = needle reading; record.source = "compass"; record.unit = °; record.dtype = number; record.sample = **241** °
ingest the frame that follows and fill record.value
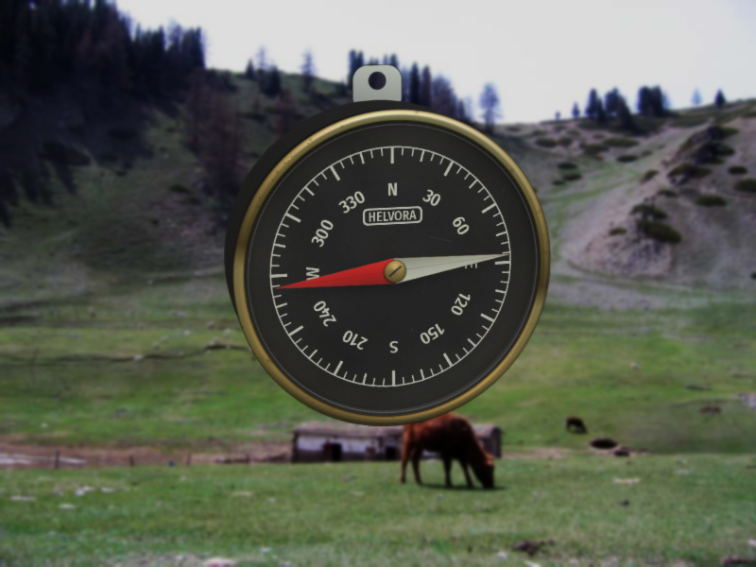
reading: **265** °
